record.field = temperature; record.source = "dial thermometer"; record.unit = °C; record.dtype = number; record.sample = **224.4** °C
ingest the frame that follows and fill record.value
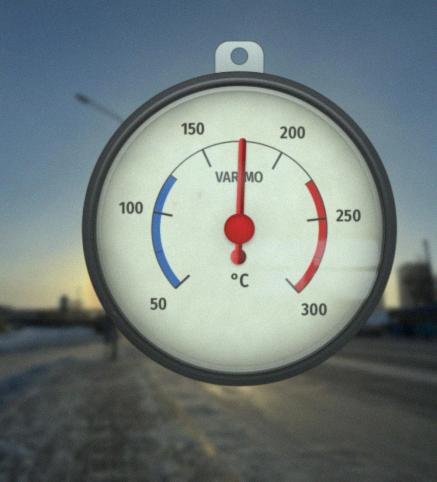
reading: **175** °C
